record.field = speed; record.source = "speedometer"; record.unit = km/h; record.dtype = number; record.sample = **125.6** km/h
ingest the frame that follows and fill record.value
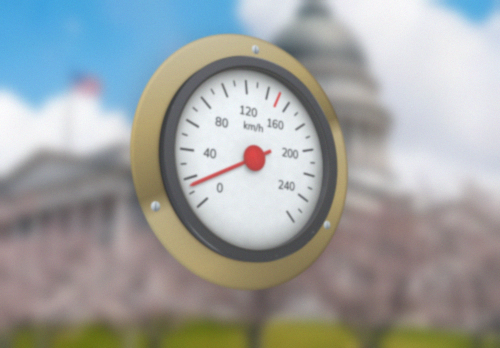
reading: **15** km/h
